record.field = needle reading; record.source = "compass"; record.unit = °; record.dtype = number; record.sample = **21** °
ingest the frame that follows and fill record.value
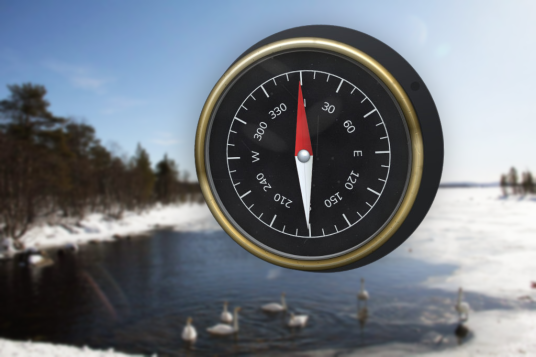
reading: **0** °
